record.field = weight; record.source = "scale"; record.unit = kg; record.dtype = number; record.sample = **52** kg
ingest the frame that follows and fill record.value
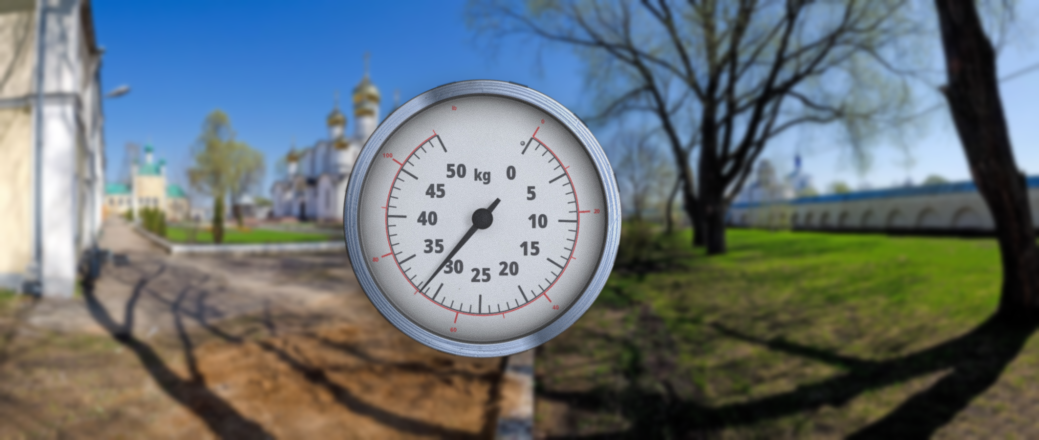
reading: **31.5** kg
